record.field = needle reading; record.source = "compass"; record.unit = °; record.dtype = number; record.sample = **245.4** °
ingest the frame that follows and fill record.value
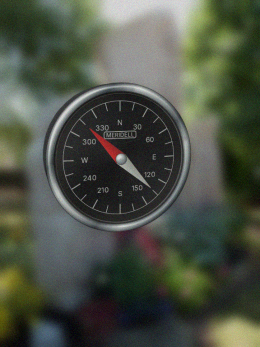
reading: **315** °
